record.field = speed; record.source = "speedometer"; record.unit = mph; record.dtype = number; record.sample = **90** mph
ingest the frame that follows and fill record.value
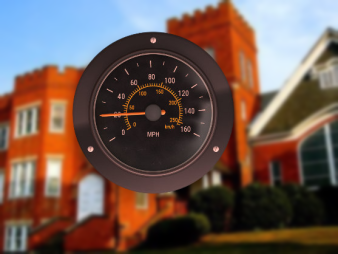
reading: **20** mph
